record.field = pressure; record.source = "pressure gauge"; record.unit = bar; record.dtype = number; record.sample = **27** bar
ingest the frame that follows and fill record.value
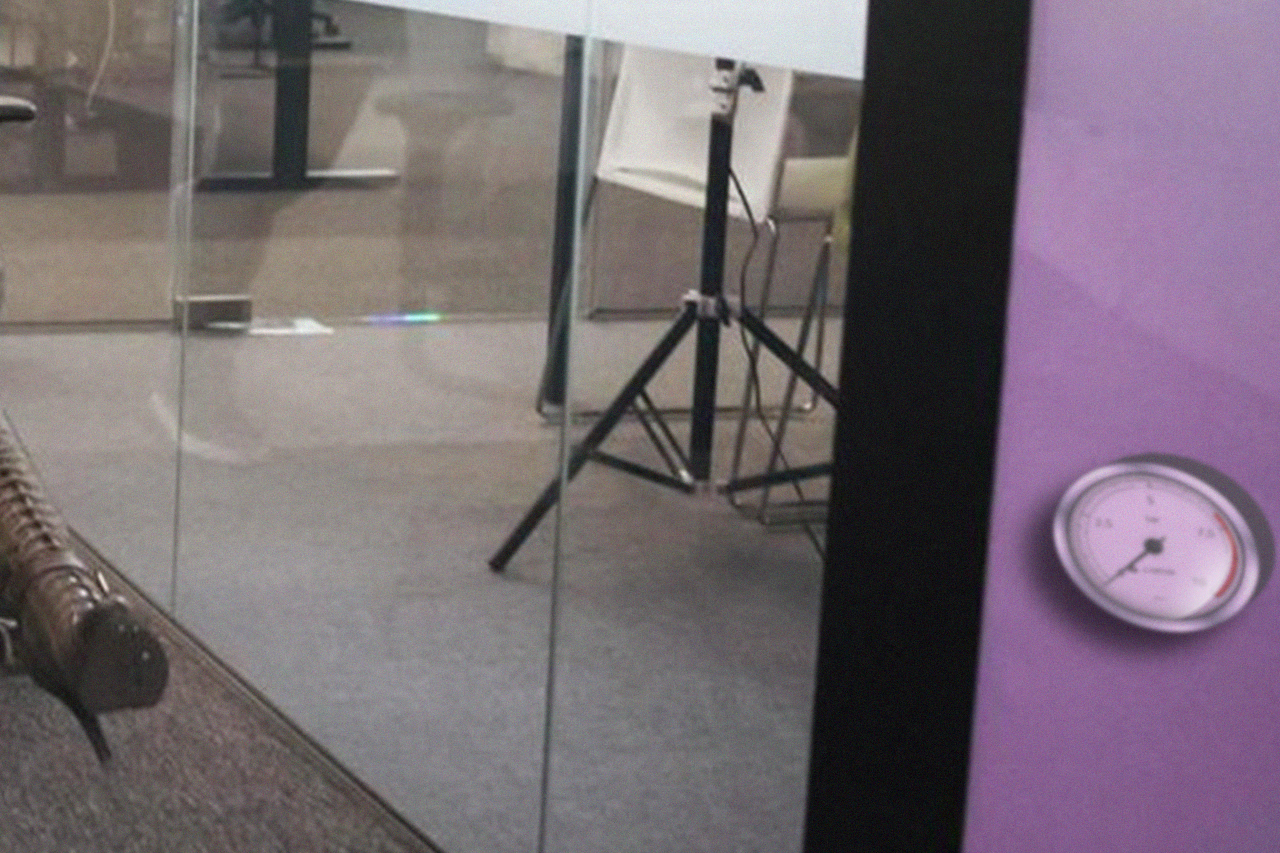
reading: **0** bar
